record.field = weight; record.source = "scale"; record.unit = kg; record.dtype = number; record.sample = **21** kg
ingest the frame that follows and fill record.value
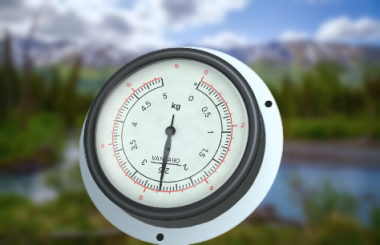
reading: **2.5** kg
